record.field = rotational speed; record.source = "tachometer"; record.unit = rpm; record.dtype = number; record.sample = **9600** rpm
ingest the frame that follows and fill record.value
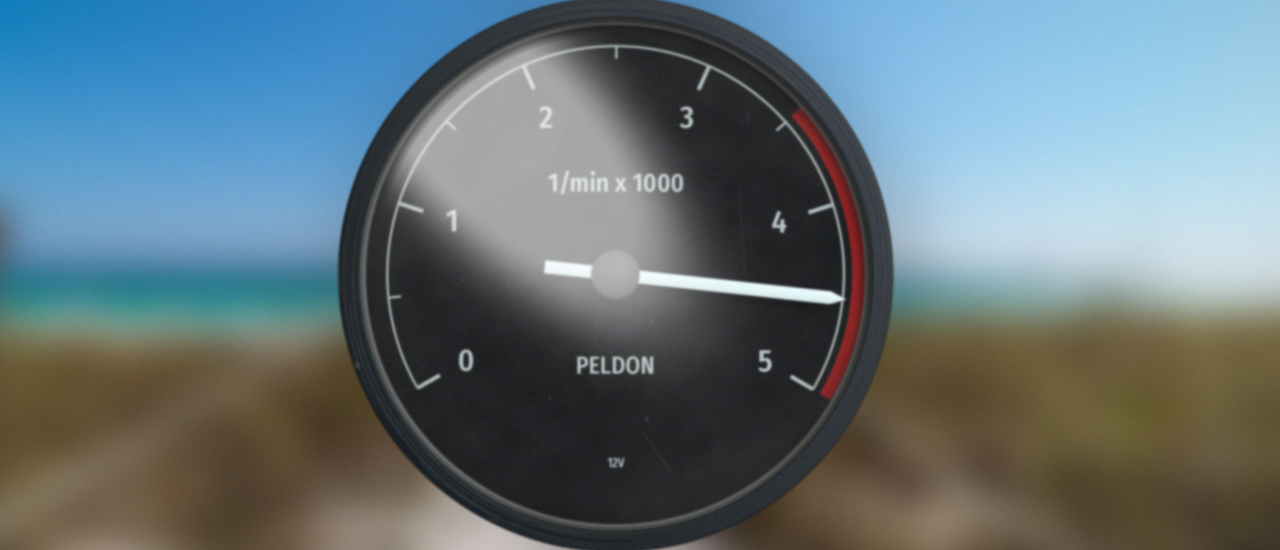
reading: **4500** rpm
